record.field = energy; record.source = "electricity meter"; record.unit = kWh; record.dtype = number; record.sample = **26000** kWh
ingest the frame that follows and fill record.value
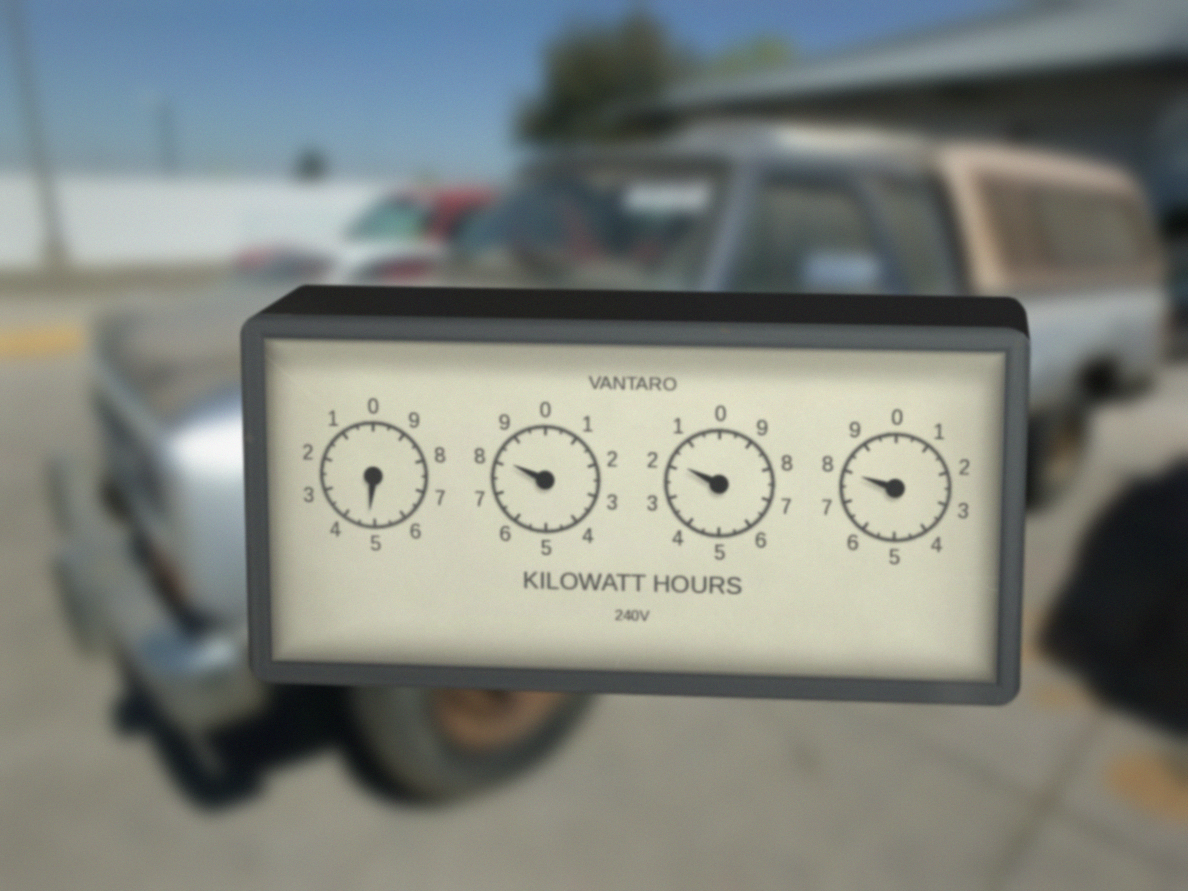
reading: **4818** kWh
